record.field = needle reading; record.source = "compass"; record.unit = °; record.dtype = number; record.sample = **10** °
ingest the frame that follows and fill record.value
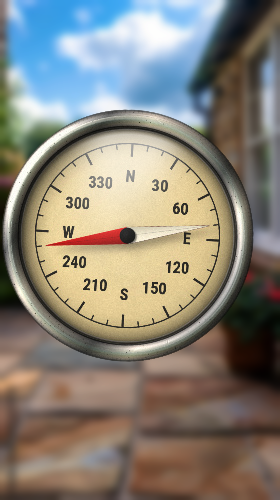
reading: **260** °
